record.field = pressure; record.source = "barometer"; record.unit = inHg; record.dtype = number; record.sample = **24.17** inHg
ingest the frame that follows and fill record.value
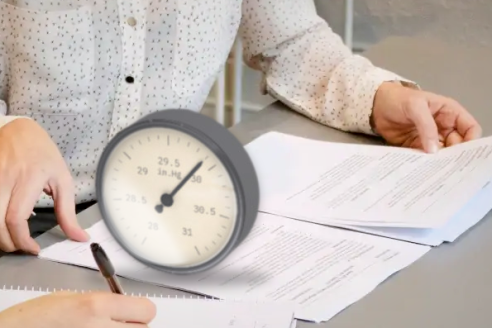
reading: **29.9** inHg
